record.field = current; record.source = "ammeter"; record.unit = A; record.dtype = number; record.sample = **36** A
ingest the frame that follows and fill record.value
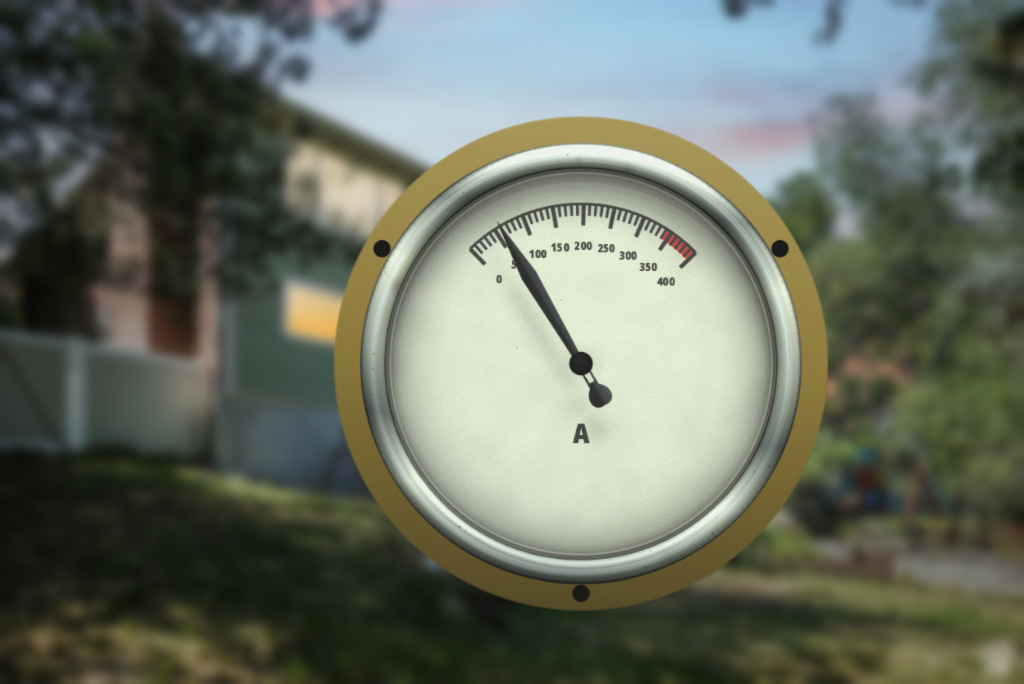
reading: **60** A
